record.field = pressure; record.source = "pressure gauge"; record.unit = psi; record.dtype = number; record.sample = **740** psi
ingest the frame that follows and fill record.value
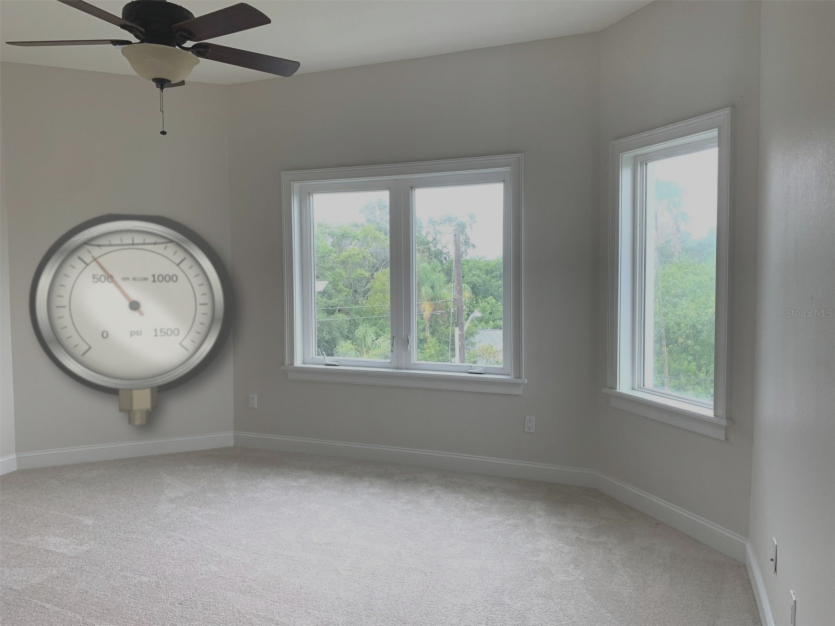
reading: **550** psi
